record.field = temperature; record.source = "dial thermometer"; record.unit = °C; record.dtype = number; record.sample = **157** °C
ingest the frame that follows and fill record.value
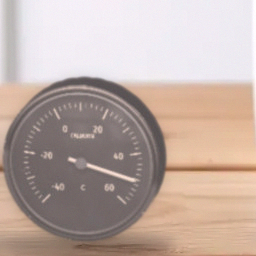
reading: **50** °C
